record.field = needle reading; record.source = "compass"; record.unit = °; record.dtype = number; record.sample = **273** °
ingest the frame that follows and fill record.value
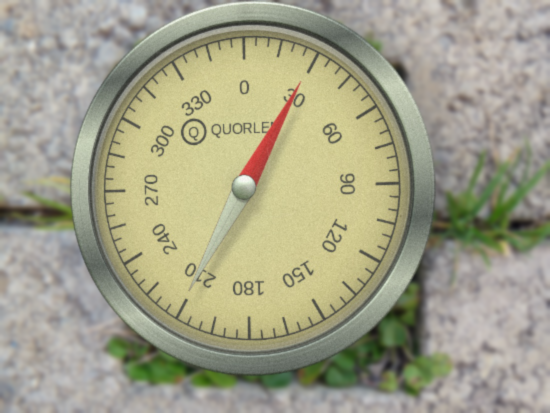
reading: **30** °
